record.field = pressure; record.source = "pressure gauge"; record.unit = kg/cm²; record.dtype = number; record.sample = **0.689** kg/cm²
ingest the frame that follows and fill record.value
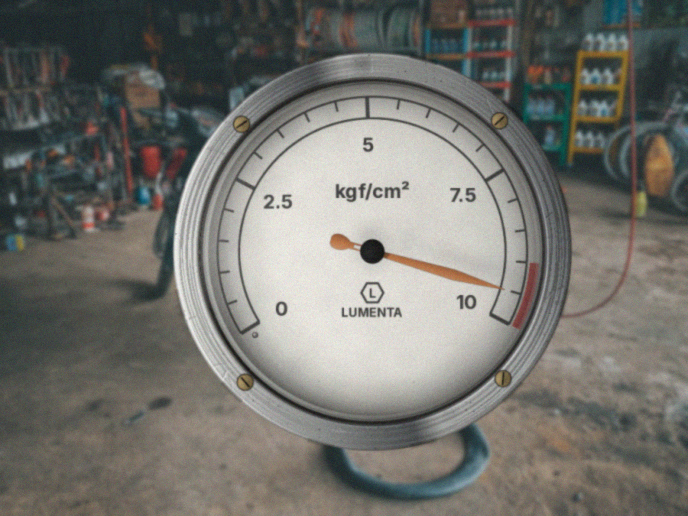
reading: **9.5** kg/cm²
